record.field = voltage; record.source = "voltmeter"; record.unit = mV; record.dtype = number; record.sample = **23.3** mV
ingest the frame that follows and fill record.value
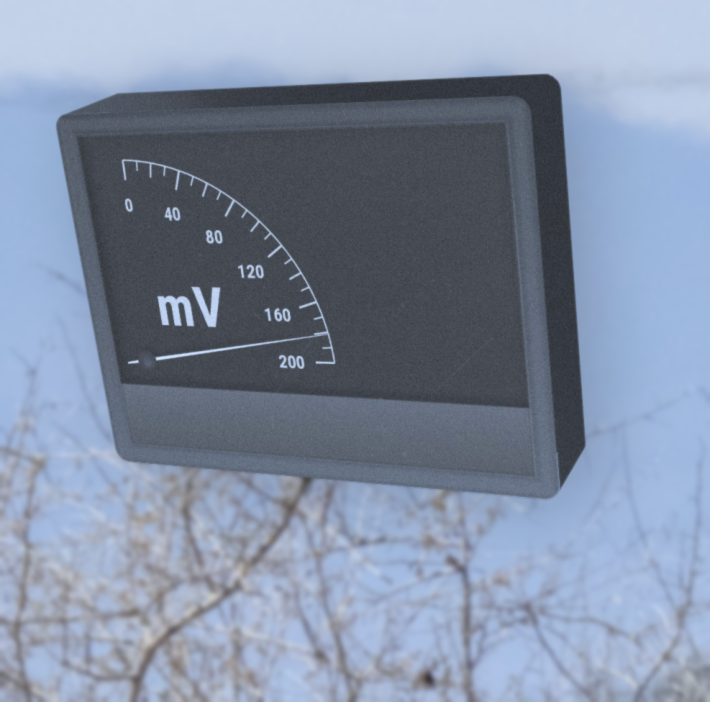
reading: **180** mV
